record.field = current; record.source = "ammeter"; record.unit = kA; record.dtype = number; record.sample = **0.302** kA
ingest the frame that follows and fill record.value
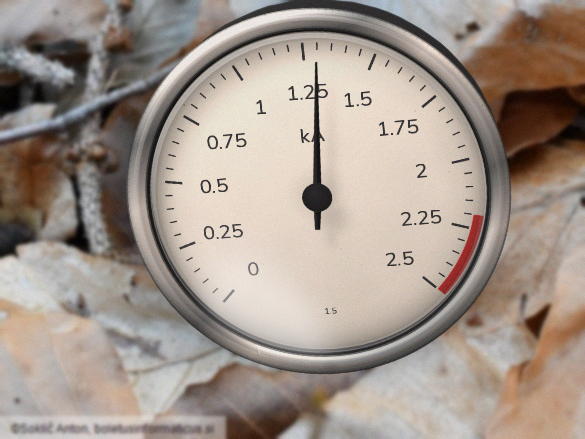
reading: **1.3** kA
